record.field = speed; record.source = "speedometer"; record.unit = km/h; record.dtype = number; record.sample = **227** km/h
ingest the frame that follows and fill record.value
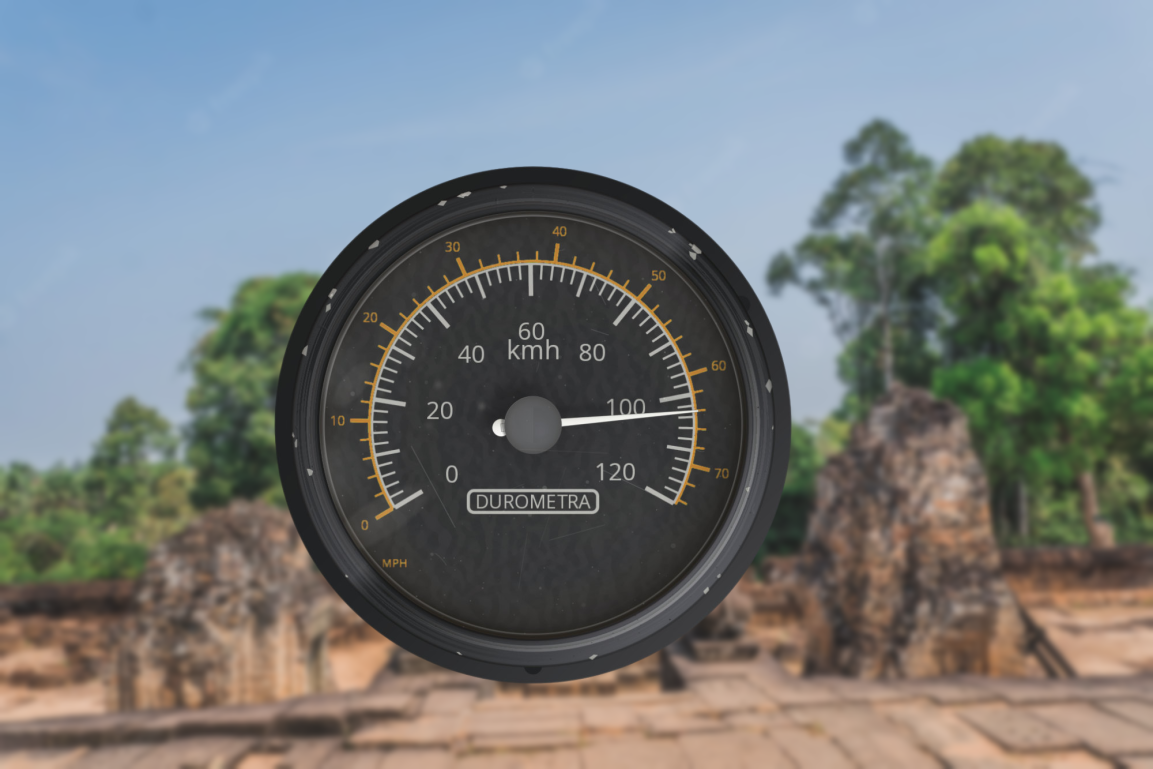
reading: **103** km/h
